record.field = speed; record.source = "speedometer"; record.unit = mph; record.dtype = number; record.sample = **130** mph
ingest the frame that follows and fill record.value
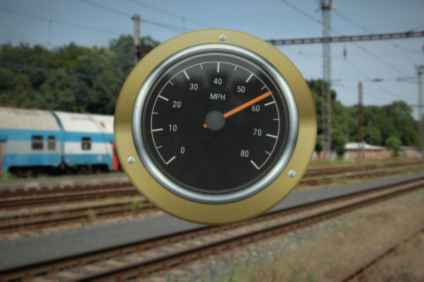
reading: **57.5** mph
